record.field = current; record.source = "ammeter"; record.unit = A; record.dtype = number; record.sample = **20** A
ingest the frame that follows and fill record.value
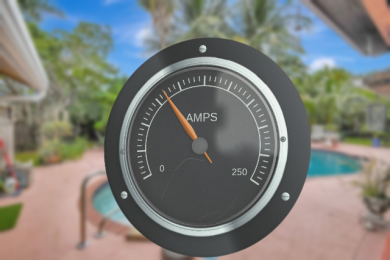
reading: **85** A
